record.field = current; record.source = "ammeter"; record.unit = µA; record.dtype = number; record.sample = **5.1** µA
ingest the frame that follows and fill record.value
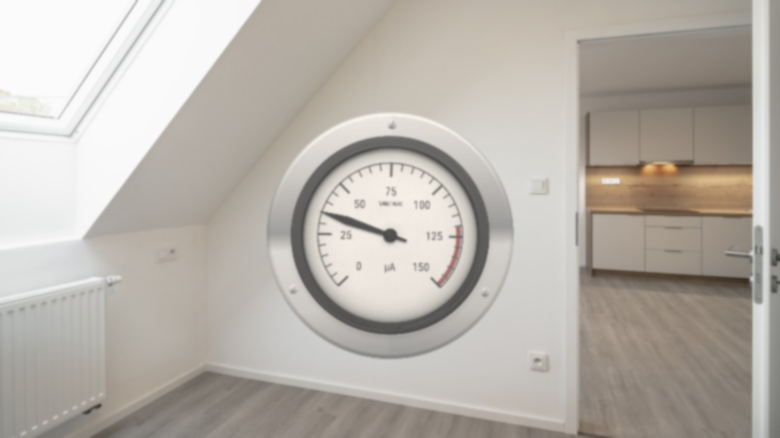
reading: **35** µA
